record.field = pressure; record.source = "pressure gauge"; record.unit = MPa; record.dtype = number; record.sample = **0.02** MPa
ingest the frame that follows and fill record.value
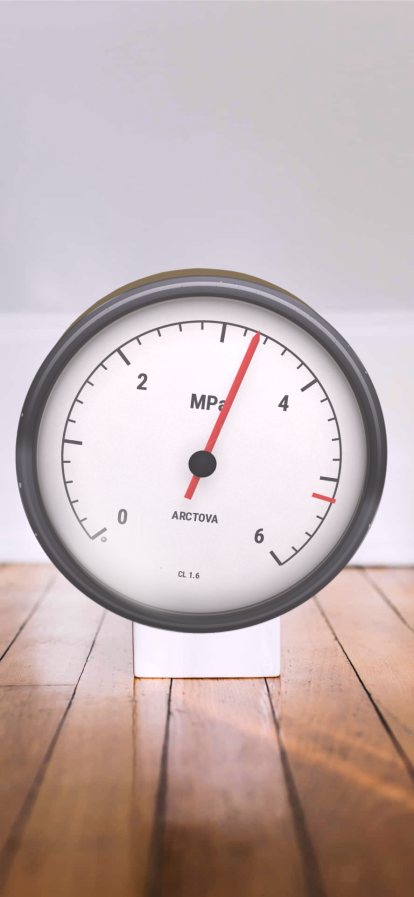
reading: **3.3** MPa
